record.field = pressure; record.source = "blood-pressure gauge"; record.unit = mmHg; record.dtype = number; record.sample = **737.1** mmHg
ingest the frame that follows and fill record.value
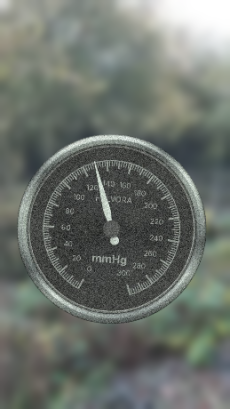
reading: **130** mmHg
